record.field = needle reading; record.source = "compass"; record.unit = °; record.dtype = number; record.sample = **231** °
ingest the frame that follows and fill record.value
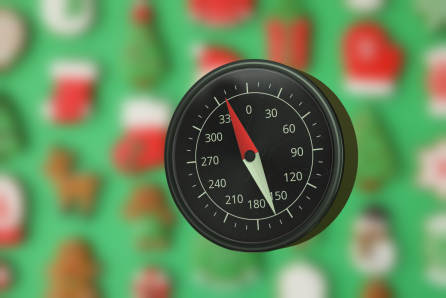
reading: **340** °
